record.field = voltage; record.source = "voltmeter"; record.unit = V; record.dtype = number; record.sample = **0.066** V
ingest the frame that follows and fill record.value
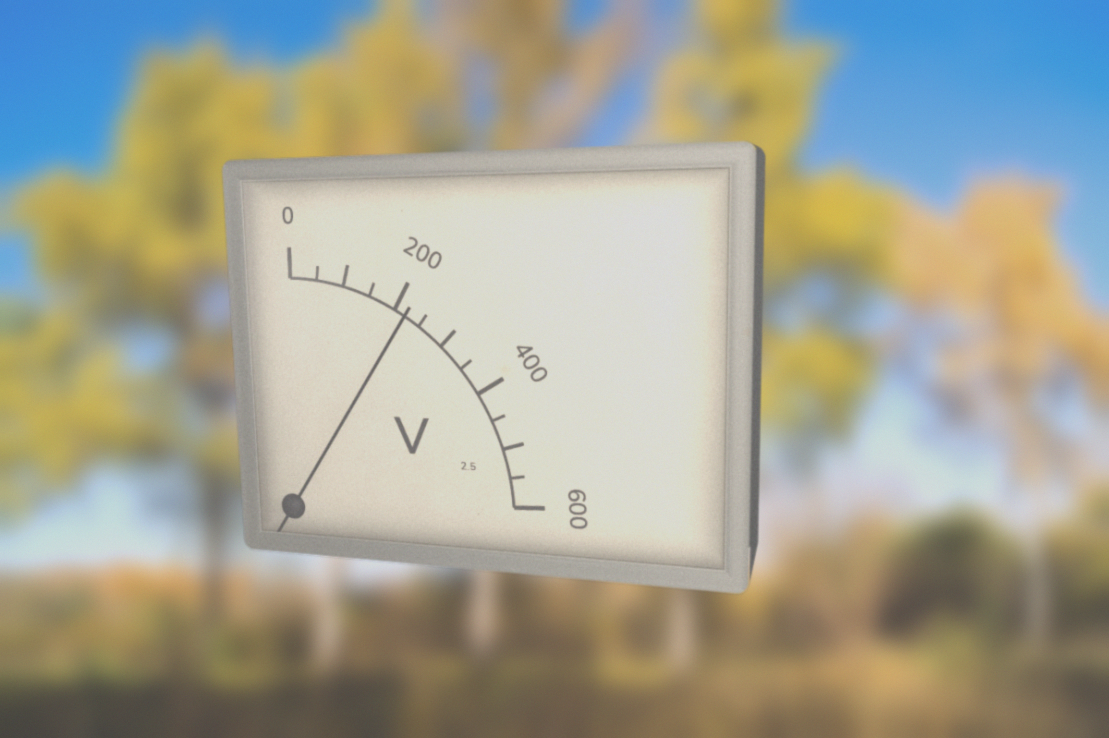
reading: **225** V
